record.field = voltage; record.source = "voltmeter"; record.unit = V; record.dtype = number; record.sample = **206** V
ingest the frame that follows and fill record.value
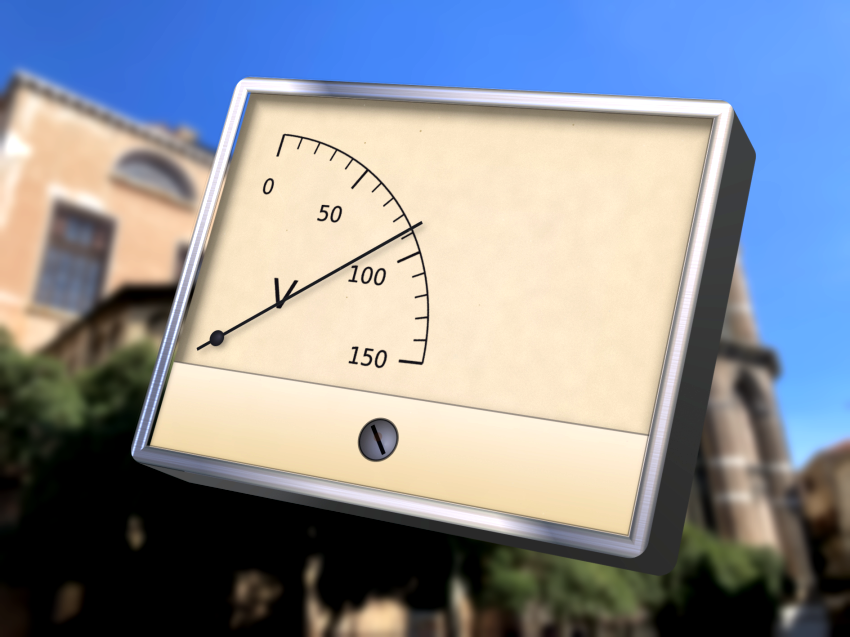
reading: **90** V
